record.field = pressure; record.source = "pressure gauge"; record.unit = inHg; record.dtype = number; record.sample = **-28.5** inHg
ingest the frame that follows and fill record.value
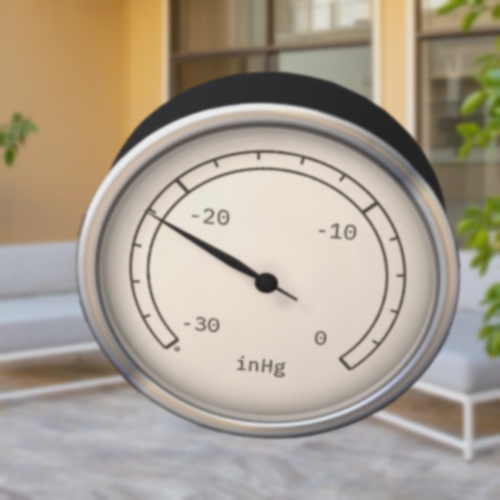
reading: **-22** inHg
